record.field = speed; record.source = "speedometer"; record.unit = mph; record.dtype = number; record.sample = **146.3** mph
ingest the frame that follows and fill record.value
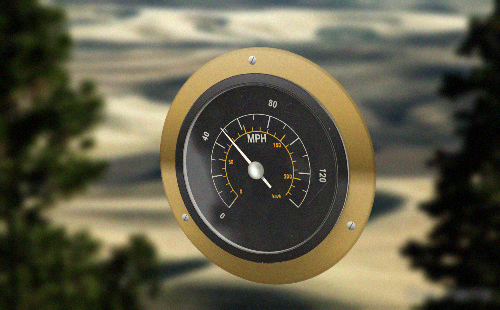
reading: **50** mph
